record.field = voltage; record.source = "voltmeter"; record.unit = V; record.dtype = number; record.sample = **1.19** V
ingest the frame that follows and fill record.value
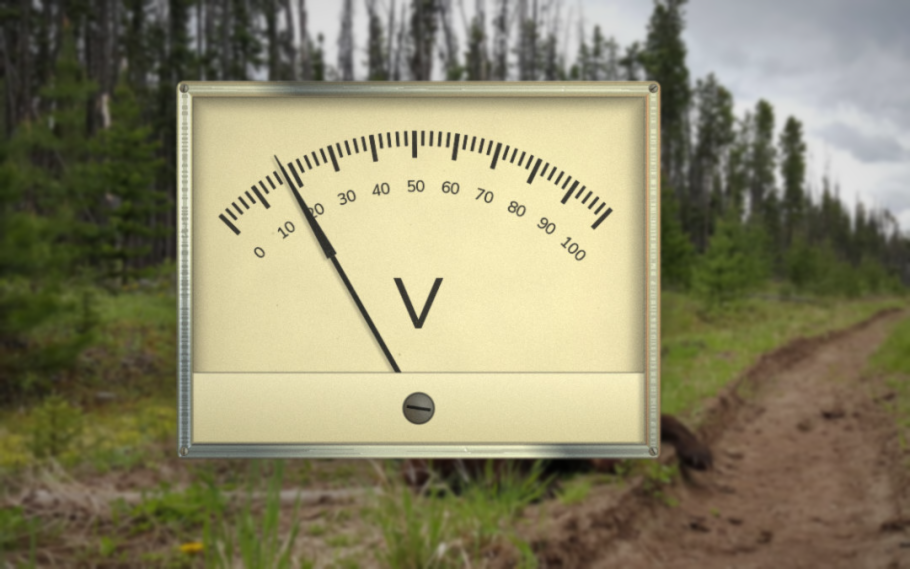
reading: **18** V
